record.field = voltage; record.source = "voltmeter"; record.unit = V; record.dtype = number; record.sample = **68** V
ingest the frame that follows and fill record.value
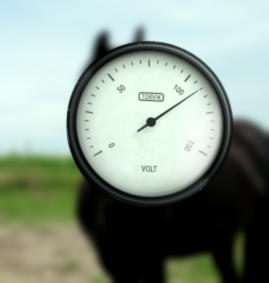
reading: **110** V
